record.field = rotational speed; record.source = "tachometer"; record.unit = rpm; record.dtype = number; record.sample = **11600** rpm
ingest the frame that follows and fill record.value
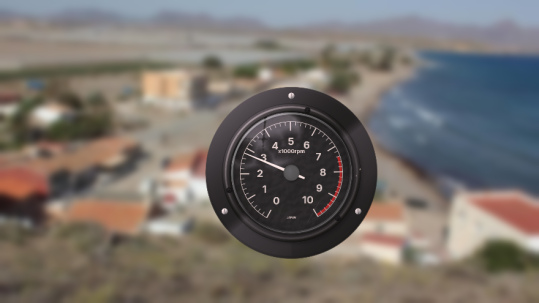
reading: **2800** rpm
